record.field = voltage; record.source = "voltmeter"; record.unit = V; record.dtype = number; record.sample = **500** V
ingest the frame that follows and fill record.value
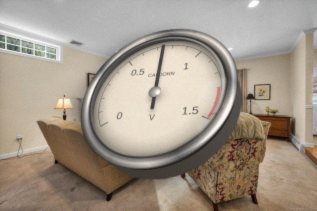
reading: **0.75** V
